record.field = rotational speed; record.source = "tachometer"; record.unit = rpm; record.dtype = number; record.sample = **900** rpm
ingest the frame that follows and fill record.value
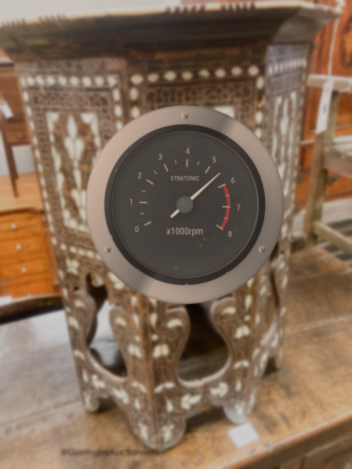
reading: **5500** rpm
